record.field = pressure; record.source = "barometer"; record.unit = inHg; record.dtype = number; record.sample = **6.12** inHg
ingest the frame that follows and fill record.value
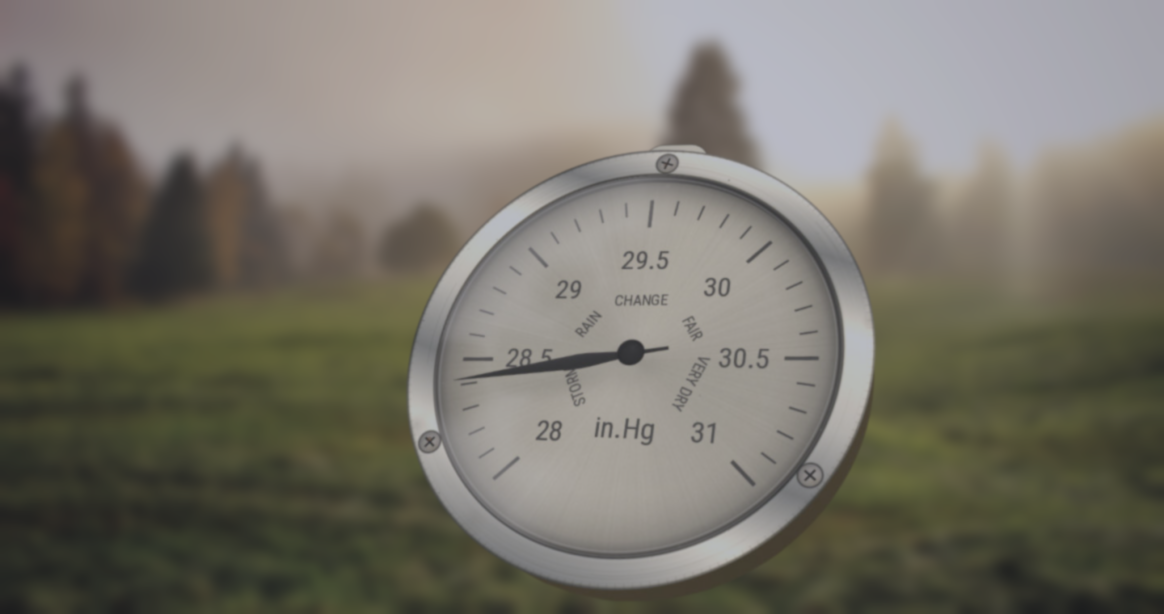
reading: **28.4** inHg
